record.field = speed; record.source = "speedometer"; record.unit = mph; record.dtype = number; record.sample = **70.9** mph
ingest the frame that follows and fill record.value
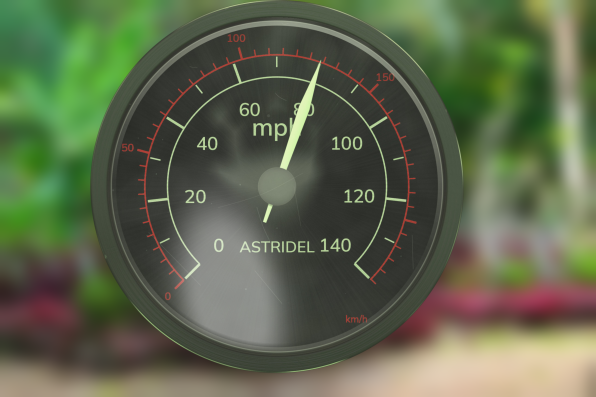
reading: **80** mph
